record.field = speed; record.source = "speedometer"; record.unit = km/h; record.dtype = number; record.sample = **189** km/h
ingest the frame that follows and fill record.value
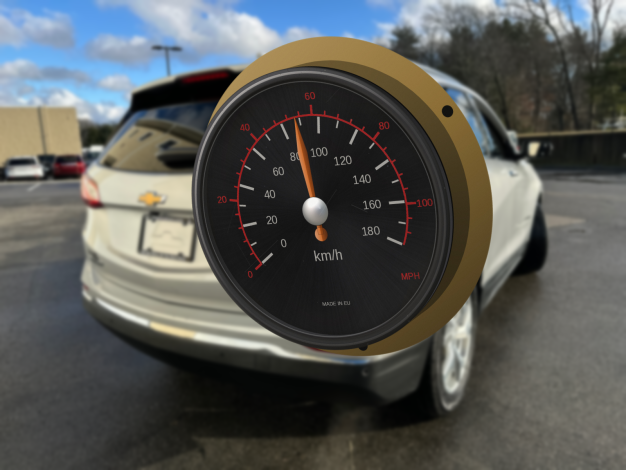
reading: **90** km/h
